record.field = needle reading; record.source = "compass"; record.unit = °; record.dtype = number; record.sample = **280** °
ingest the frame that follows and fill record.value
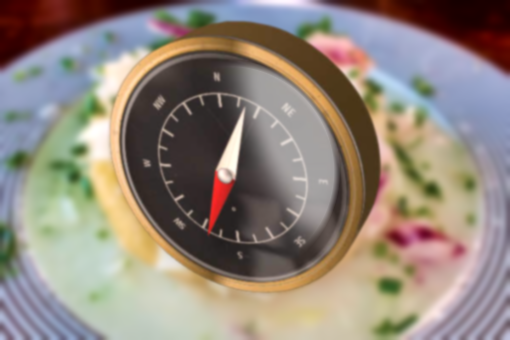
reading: **202.5** °
